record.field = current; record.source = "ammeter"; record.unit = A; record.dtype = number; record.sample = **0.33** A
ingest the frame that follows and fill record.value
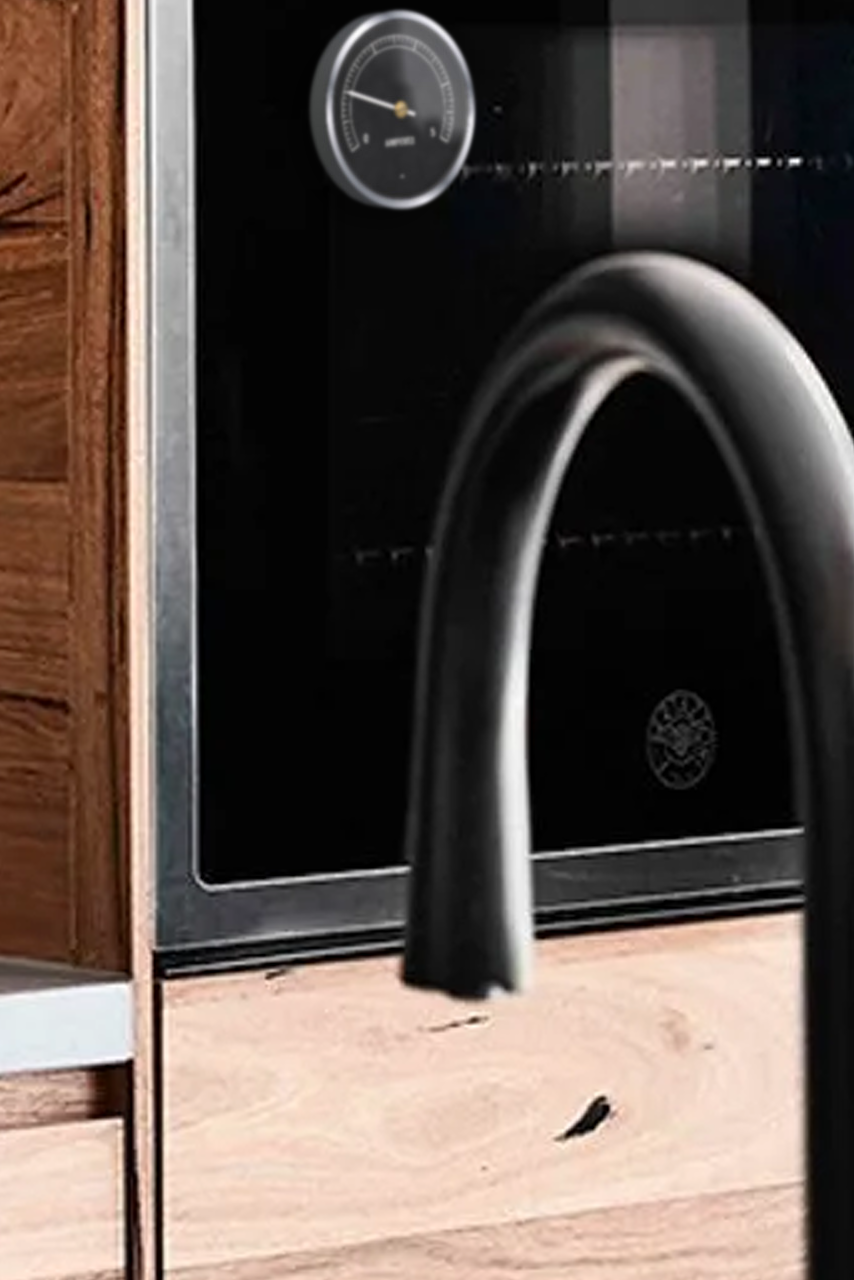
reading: **1** A
